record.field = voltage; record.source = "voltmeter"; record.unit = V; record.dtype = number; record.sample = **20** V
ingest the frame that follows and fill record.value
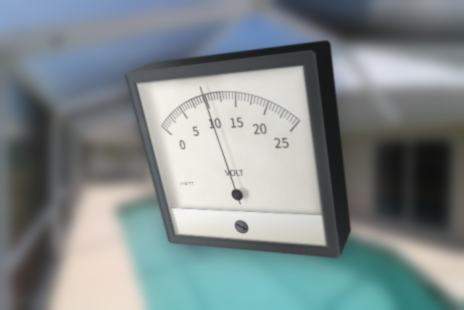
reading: **10** V
